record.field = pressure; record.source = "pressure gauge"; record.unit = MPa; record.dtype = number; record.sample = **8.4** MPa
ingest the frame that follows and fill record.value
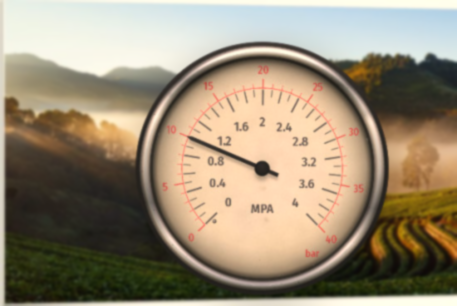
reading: **1** MPa
